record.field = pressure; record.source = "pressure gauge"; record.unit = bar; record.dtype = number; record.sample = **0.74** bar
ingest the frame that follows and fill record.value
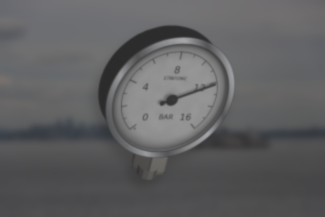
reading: **12** bar
